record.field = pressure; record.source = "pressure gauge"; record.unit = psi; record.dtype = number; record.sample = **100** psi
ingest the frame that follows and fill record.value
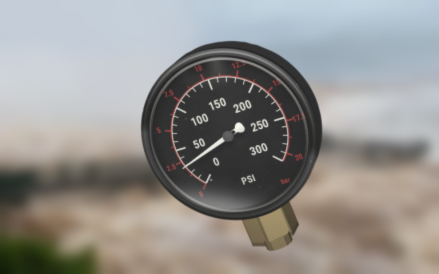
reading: **30** psi
